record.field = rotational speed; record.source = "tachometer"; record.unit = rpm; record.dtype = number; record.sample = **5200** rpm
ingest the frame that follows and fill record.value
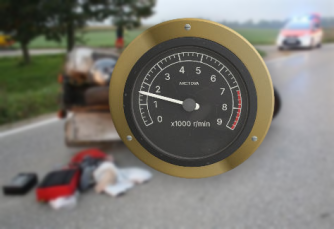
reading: **1600** rpm
